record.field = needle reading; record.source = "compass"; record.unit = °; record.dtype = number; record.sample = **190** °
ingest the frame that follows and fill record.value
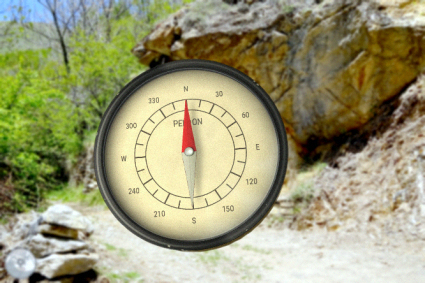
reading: **0** °
